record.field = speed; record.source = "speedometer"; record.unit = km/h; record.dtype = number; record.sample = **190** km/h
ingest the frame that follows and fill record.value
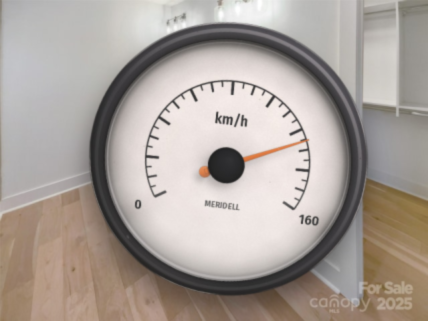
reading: **125** km/h
